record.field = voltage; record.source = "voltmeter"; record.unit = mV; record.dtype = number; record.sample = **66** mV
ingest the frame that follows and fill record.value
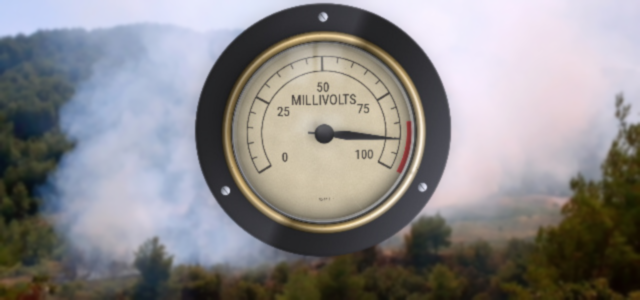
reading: **90** mV
